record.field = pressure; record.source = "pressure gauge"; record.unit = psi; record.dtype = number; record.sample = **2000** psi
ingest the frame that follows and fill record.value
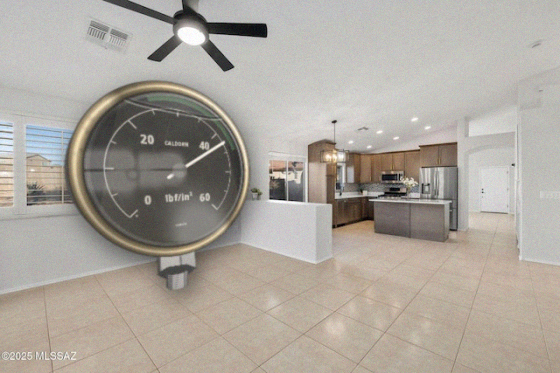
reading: **42.5** psi
